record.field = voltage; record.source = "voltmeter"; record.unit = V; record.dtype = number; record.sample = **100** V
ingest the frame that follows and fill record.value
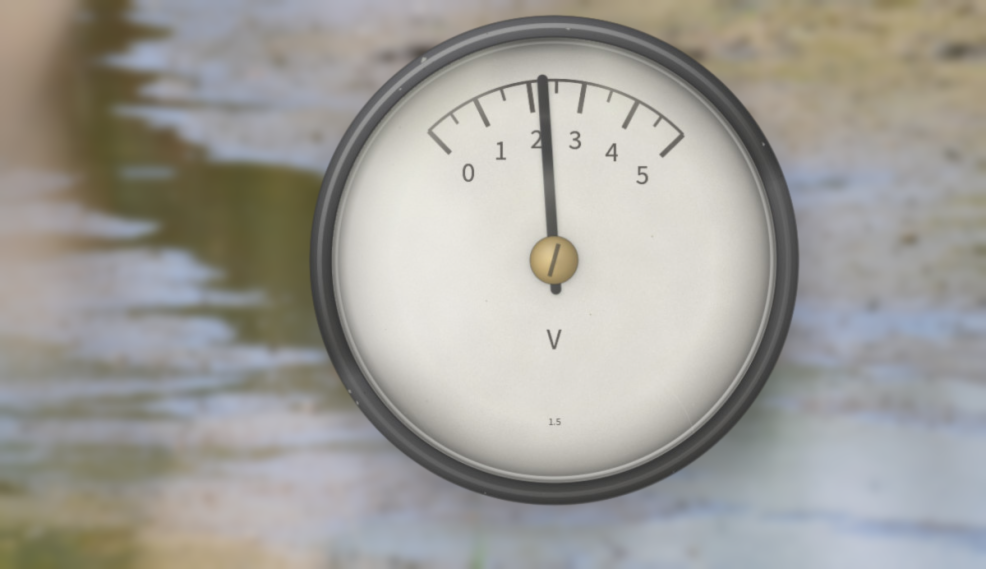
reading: **2.25** V
